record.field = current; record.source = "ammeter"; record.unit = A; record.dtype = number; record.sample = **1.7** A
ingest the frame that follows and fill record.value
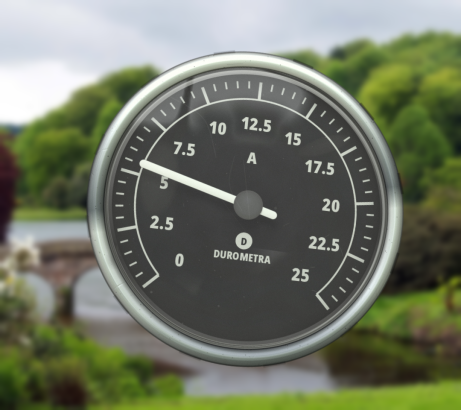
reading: **5.5** A
